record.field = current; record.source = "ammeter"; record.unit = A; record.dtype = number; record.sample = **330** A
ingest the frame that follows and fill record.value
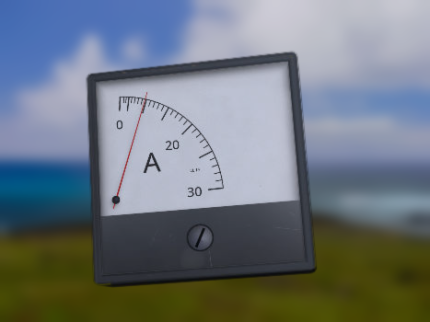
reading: **10** A
